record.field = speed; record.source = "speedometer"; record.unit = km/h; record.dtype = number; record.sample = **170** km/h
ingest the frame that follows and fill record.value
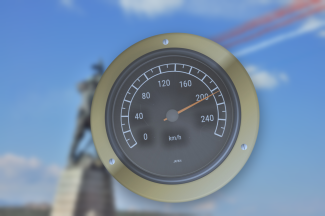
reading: **205** km/h
